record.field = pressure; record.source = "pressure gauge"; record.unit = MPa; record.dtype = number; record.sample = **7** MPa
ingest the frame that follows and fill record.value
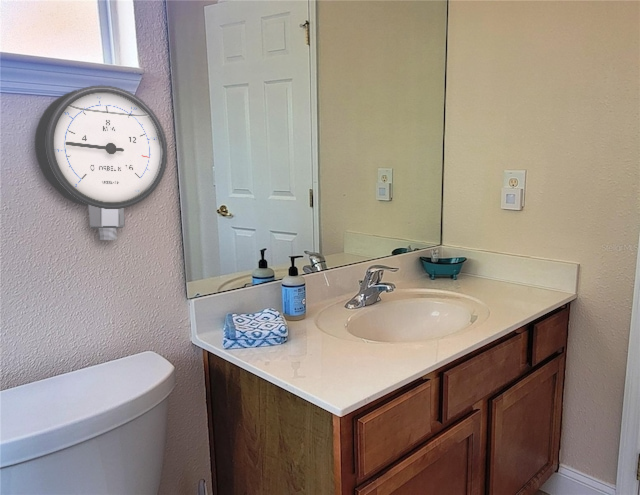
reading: **3** MPa
